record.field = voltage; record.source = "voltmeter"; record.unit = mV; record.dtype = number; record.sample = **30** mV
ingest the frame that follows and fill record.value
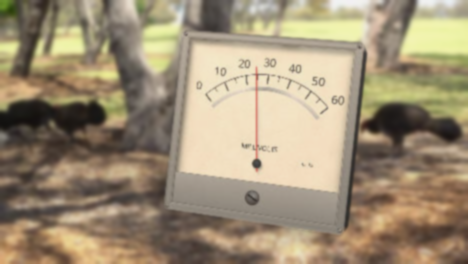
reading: **25** mV
